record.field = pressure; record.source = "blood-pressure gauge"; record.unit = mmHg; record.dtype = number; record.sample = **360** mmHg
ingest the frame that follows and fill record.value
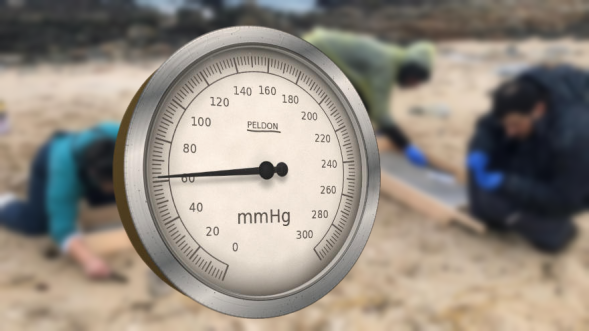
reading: **62** mmHg
